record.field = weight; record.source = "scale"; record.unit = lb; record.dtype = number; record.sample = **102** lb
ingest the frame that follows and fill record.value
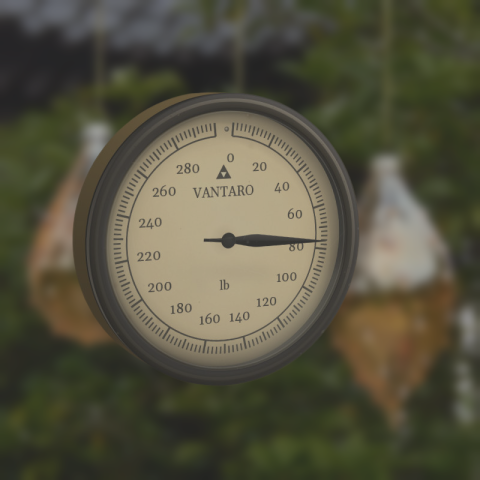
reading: **76** lb
